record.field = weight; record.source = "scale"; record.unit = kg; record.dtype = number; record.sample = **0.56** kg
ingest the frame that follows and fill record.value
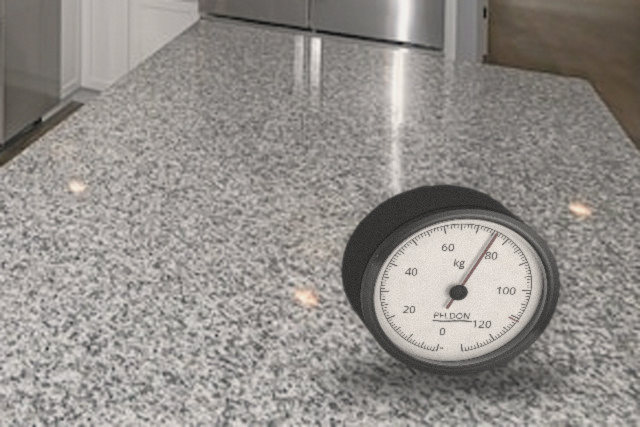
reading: **75** kg
